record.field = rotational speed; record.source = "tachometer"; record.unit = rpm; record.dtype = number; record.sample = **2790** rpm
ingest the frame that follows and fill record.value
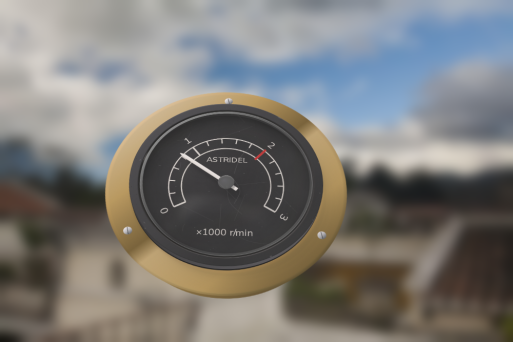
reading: **800** rpm
